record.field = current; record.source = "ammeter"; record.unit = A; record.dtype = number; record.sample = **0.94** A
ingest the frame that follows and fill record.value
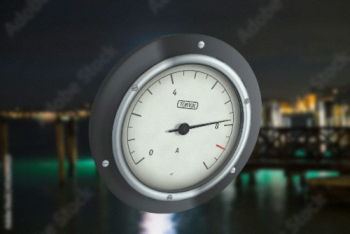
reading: **7.75** A
